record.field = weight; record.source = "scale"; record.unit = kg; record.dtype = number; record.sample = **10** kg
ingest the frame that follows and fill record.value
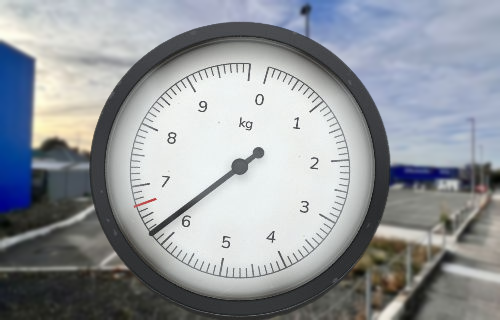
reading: **6.2** kg
